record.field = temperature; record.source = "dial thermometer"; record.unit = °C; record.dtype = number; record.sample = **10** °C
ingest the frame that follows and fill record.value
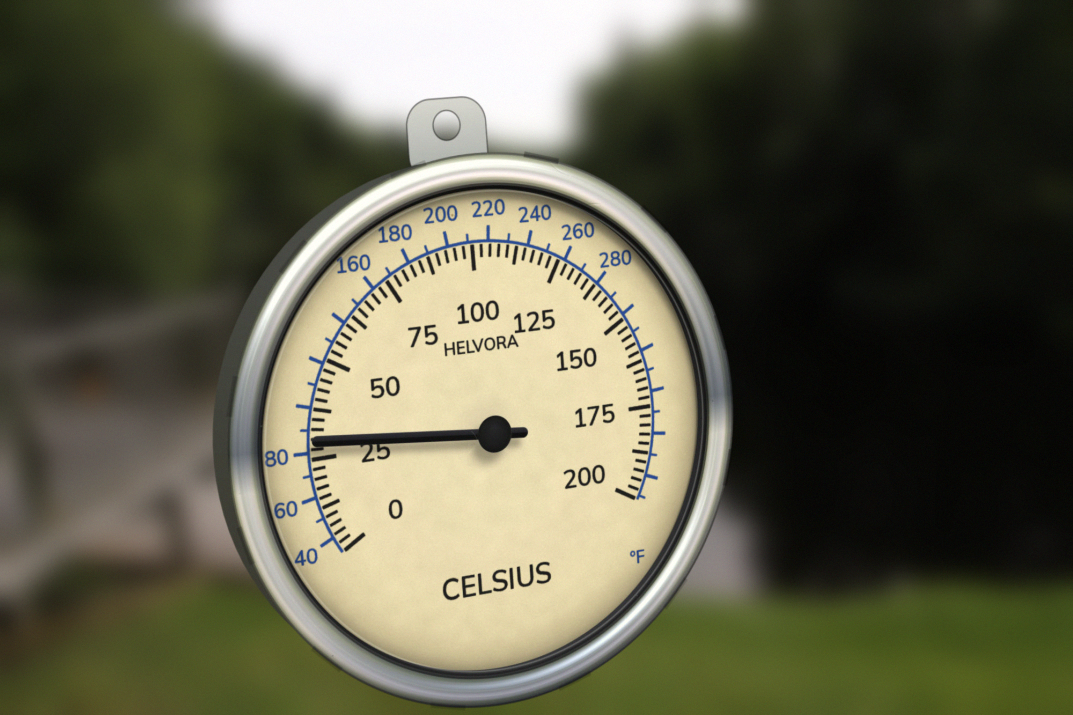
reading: **30** °C
